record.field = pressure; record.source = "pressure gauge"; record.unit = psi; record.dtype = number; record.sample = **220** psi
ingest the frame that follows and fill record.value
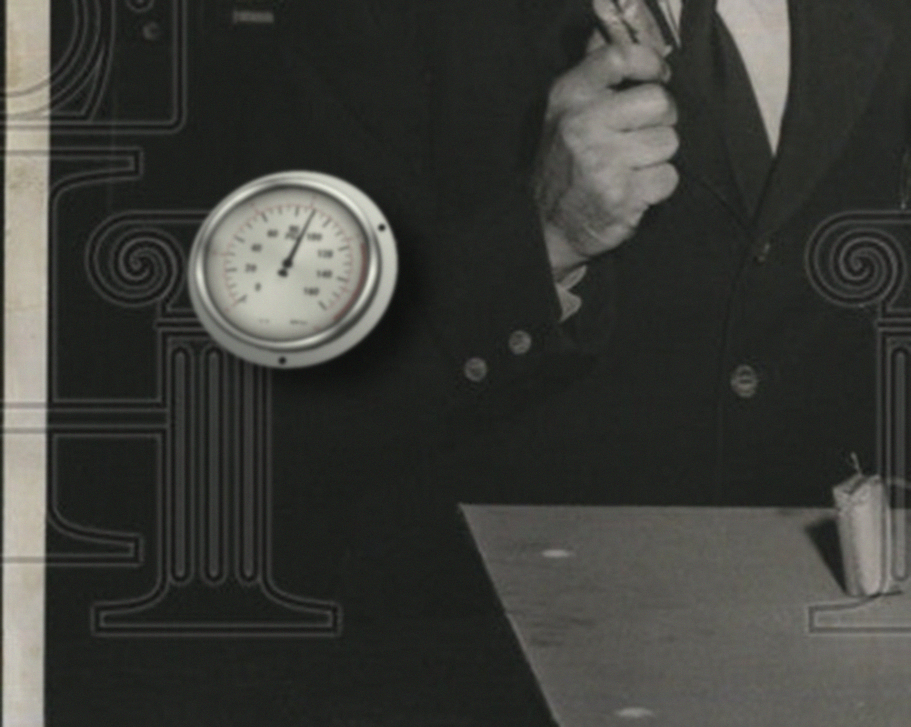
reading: **90** psi
